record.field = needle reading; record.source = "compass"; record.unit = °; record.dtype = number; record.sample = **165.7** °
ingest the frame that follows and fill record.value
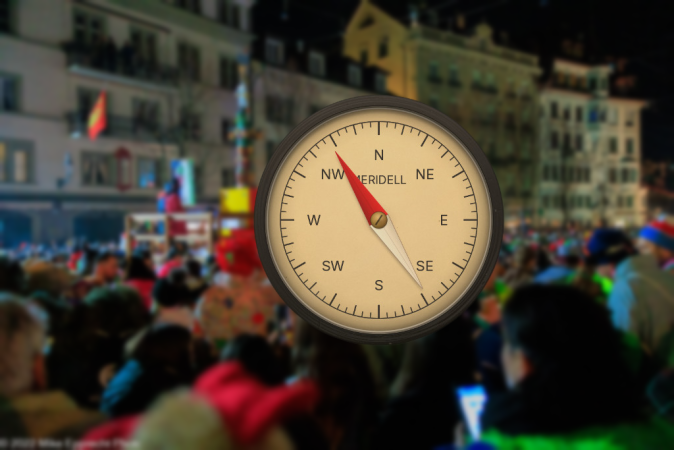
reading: **327.5** °
